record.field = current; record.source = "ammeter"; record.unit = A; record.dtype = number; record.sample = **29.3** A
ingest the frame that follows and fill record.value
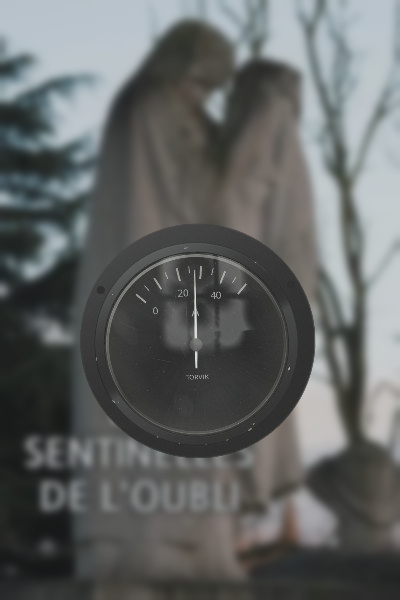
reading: **27.5** A
